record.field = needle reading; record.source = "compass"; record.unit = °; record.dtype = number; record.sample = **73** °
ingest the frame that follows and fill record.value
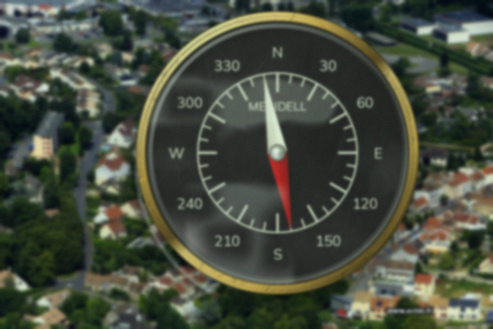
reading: **170** °
